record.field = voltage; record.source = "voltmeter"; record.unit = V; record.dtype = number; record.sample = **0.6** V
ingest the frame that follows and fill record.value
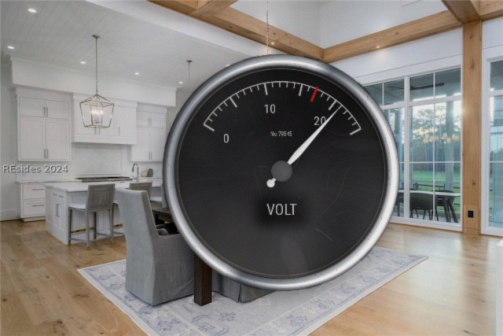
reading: **21** V
